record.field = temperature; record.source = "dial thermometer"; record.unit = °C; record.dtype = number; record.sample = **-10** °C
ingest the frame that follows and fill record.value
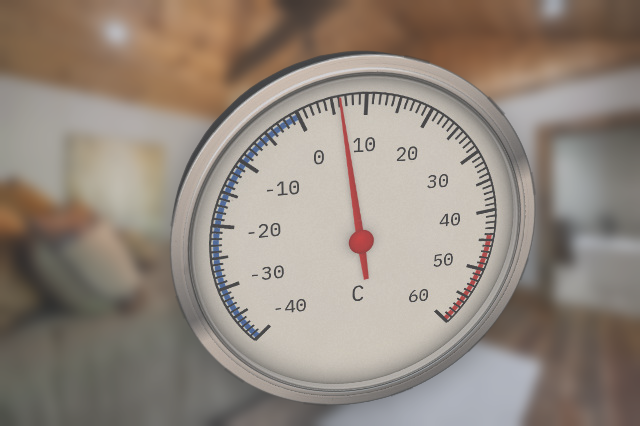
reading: **6** °C
